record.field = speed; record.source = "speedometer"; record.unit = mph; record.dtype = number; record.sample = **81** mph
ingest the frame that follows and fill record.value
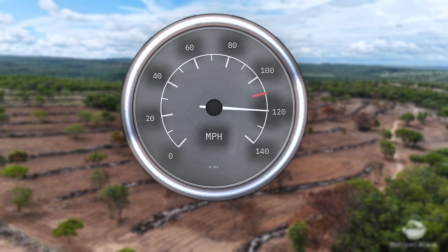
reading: **120** mph
